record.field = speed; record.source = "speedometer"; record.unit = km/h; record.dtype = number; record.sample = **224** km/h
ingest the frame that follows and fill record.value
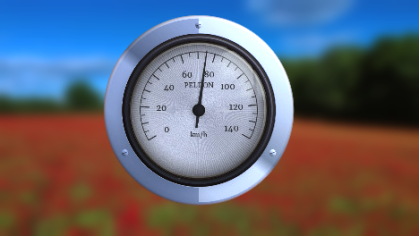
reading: **75** km/h
